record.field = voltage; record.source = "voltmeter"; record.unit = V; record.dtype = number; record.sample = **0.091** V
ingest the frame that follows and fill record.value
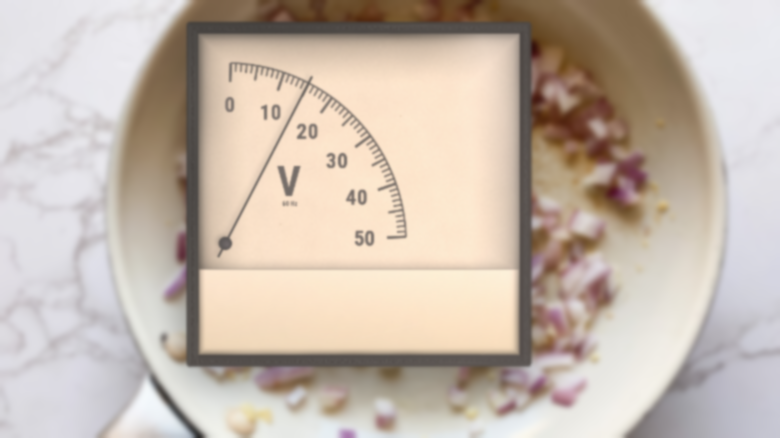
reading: **15** V
